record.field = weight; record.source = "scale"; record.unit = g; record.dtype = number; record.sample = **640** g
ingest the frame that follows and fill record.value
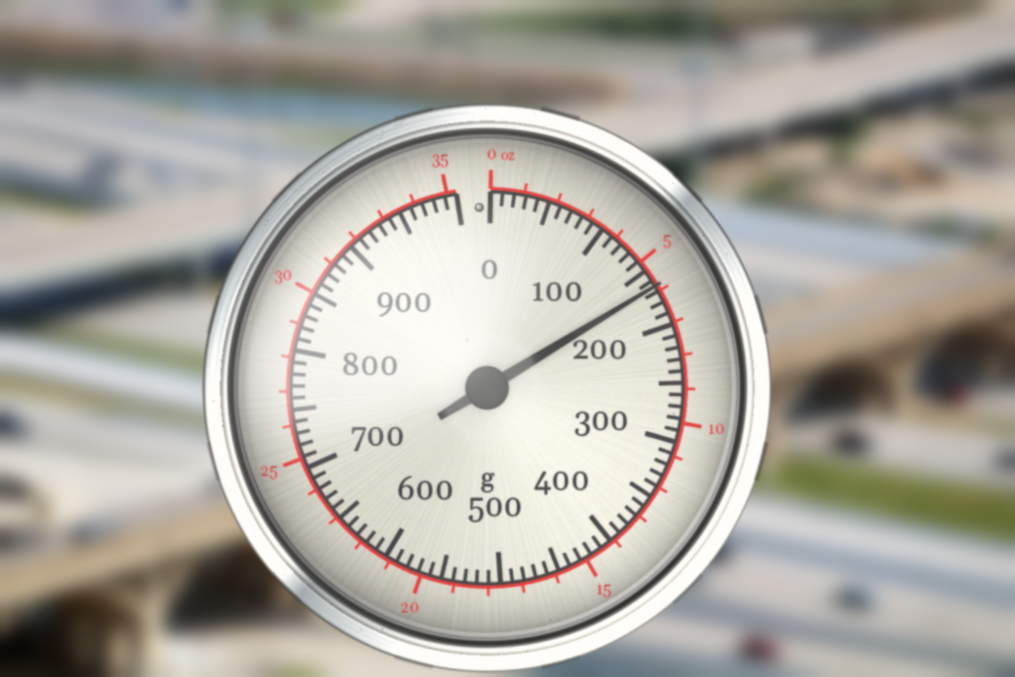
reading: **165** g
